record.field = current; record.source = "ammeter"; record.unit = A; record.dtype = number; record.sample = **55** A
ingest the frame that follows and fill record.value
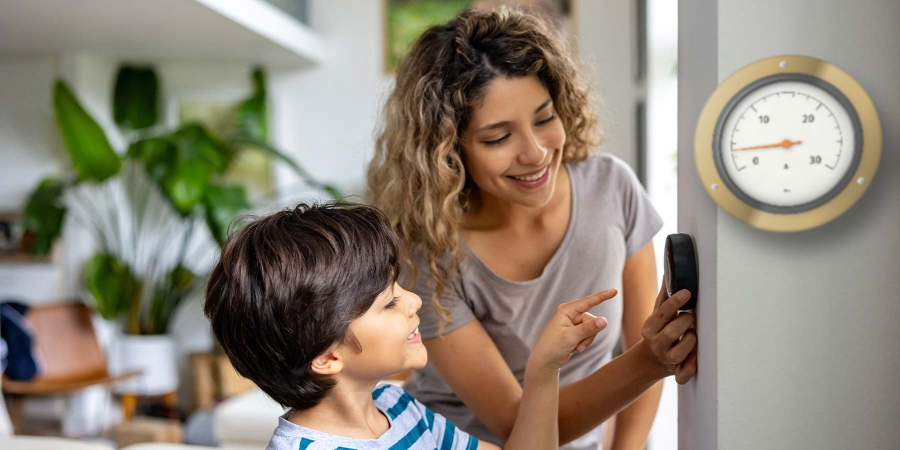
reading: **3** A
